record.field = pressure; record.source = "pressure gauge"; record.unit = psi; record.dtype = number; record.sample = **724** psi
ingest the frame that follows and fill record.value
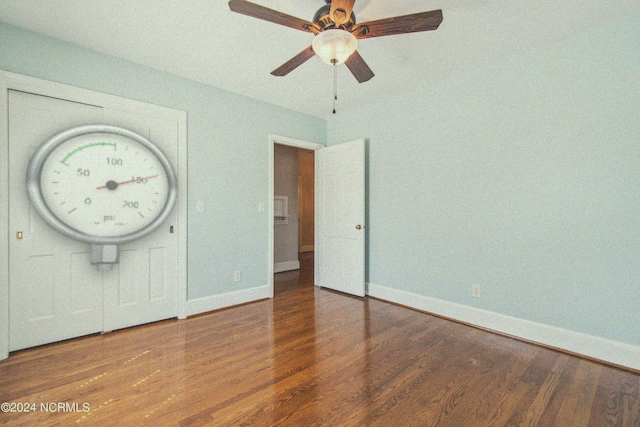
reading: **150** psi
